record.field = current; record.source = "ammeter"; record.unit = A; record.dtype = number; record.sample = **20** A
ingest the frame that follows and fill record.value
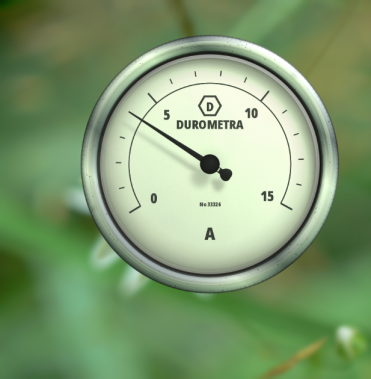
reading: **4** A
